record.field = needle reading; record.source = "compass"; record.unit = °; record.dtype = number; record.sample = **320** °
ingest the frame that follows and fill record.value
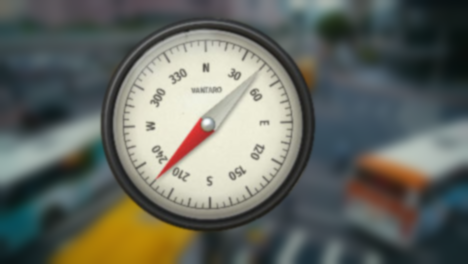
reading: **225** °
